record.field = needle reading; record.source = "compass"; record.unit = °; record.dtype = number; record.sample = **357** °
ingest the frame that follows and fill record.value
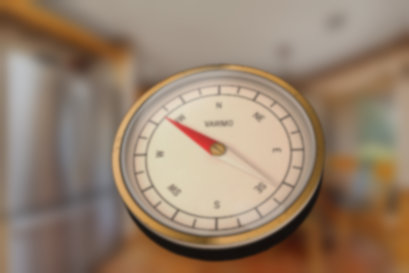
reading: **307.5** °
